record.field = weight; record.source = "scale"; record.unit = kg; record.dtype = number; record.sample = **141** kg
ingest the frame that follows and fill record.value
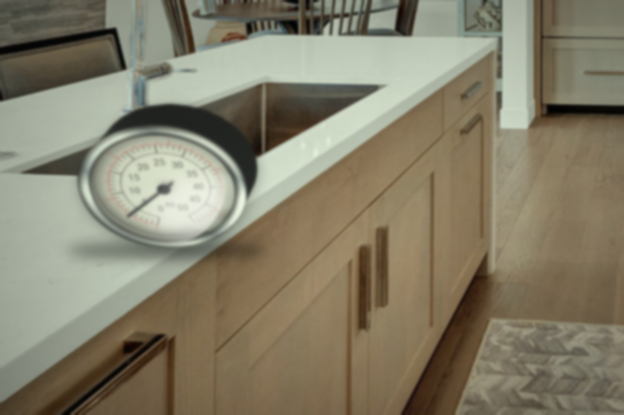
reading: **5** kg
